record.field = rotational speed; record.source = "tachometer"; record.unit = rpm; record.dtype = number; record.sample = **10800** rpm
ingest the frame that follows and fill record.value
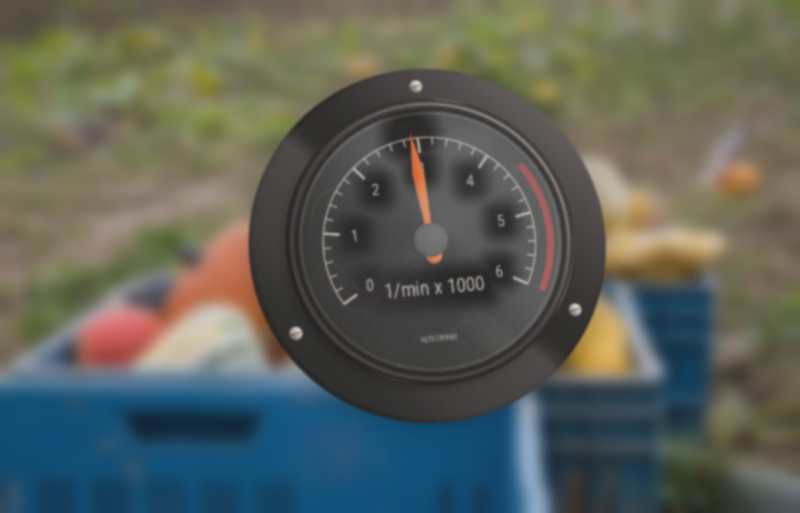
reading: **2900** rpm
